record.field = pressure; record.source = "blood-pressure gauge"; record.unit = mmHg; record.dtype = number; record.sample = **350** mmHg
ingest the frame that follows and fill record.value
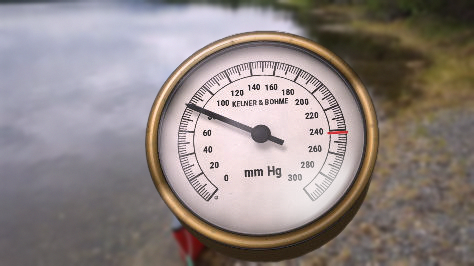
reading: **80** mmHg
